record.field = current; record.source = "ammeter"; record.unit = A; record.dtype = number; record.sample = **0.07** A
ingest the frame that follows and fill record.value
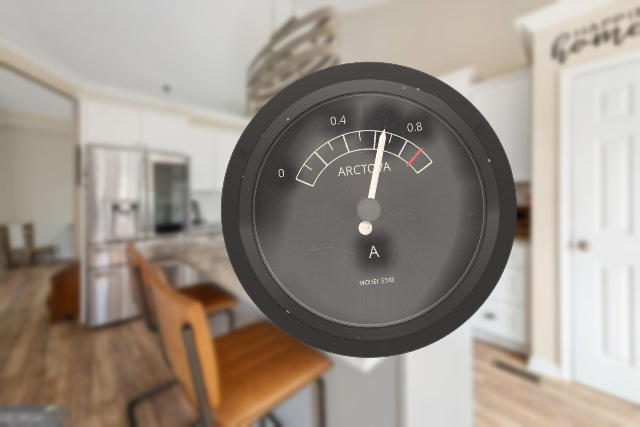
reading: **0.65** A
